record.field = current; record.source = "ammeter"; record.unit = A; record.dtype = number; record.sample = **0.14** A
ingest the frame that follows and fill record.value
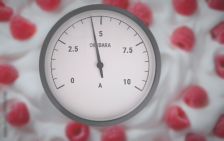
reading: **4.5** A
